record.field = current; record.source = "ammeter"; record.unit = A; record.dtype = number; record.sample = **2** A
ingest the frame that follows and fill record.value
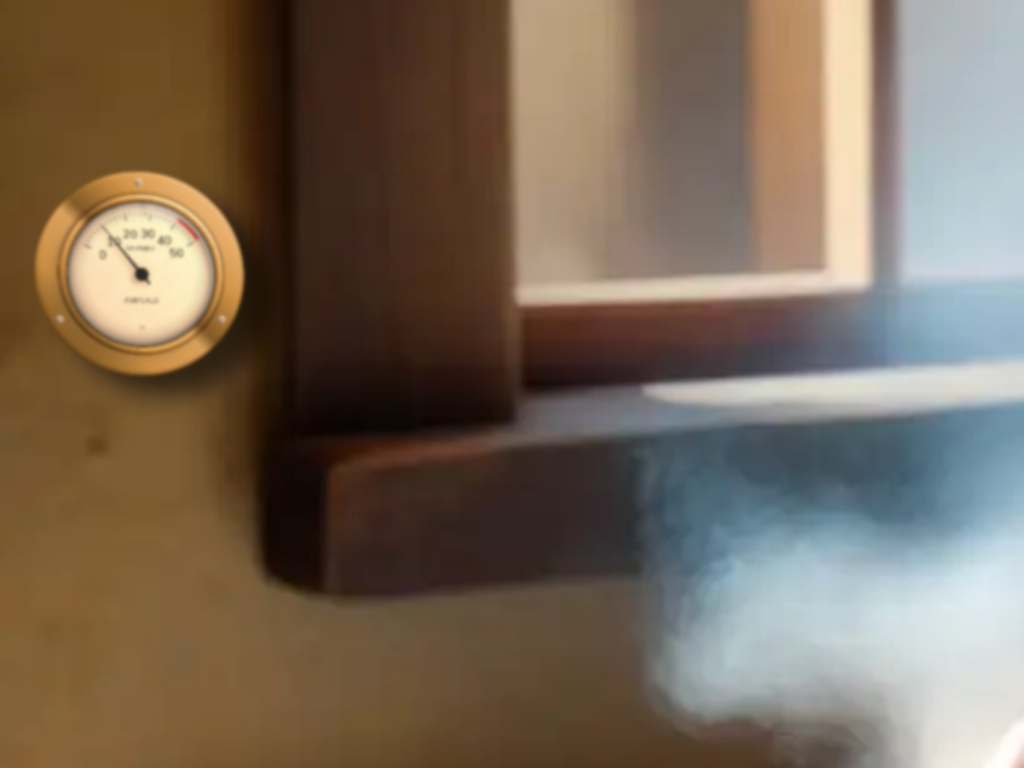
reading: **10** A
